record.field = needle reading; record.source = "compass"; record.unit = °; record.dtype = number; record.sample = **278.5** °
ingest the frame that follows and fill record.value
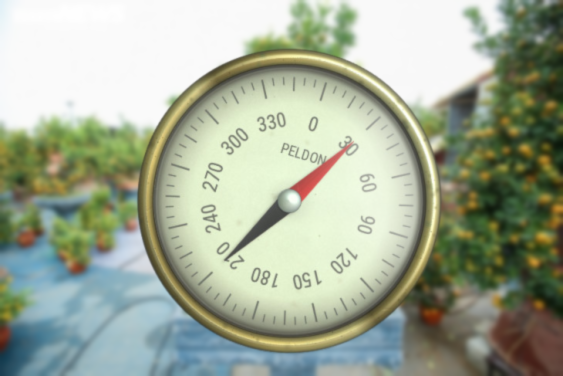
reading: **30** °
